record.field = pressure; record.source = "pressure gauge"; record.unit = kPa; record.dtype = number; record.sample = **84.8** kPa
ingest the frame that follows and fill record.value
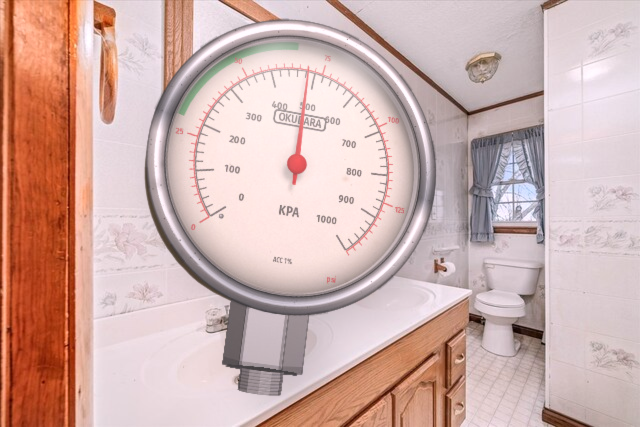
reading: **480** kPa
